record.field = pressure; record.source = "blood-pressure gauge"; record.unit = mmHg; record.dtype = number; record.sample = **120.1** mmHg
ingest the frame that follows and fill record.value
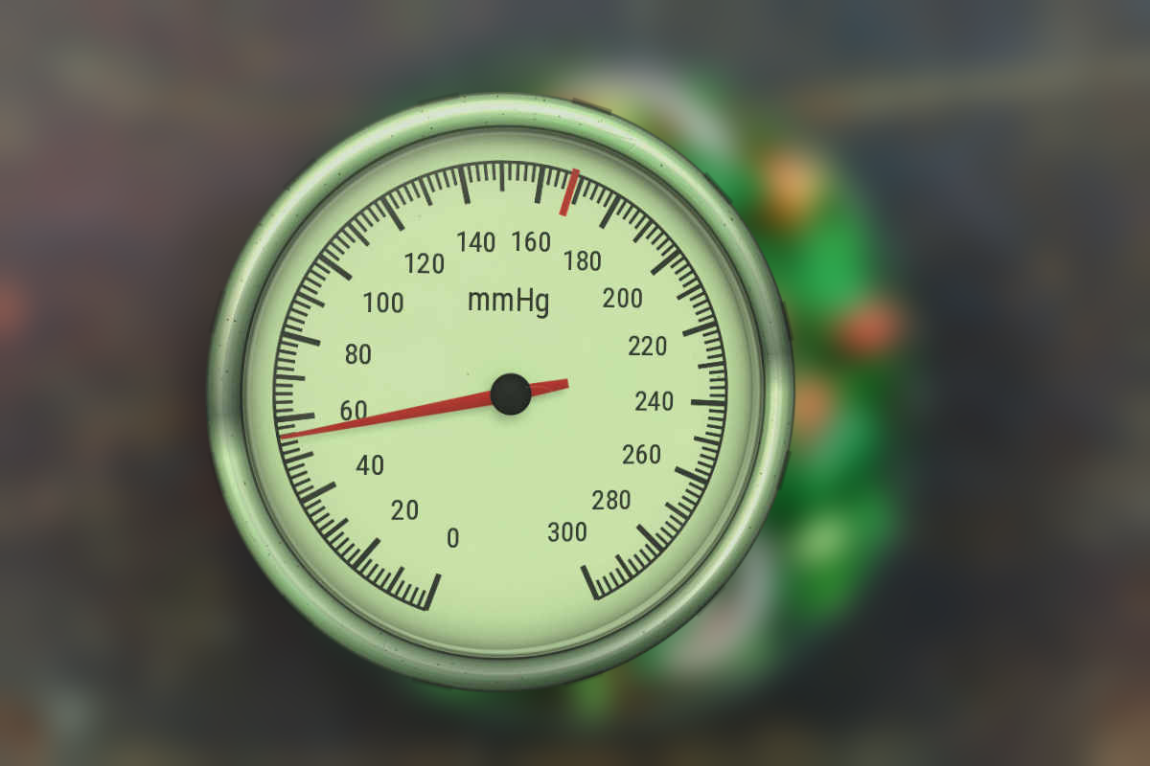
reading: **56** mmHg
